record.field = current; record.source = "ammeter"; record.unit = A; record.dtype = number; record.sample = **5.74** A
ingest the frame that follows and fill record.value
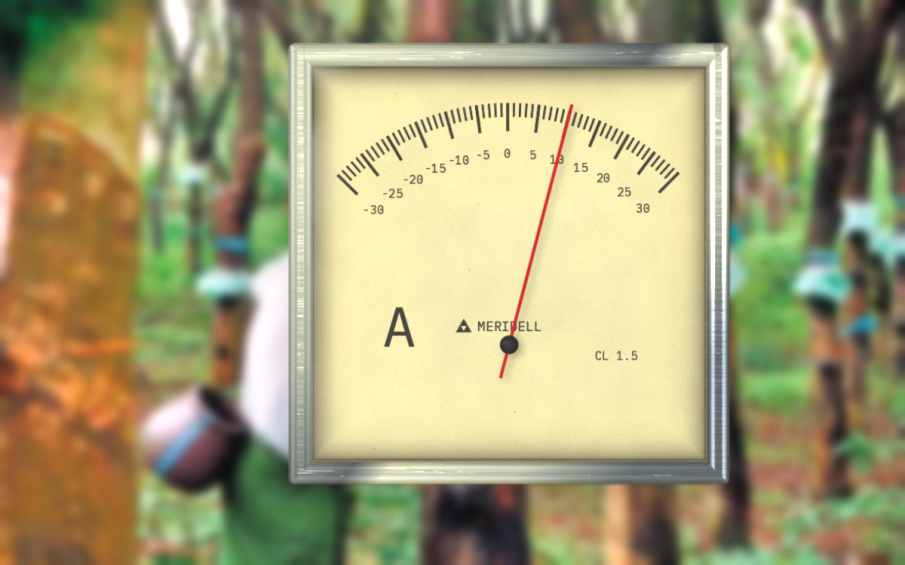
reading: **10** A
